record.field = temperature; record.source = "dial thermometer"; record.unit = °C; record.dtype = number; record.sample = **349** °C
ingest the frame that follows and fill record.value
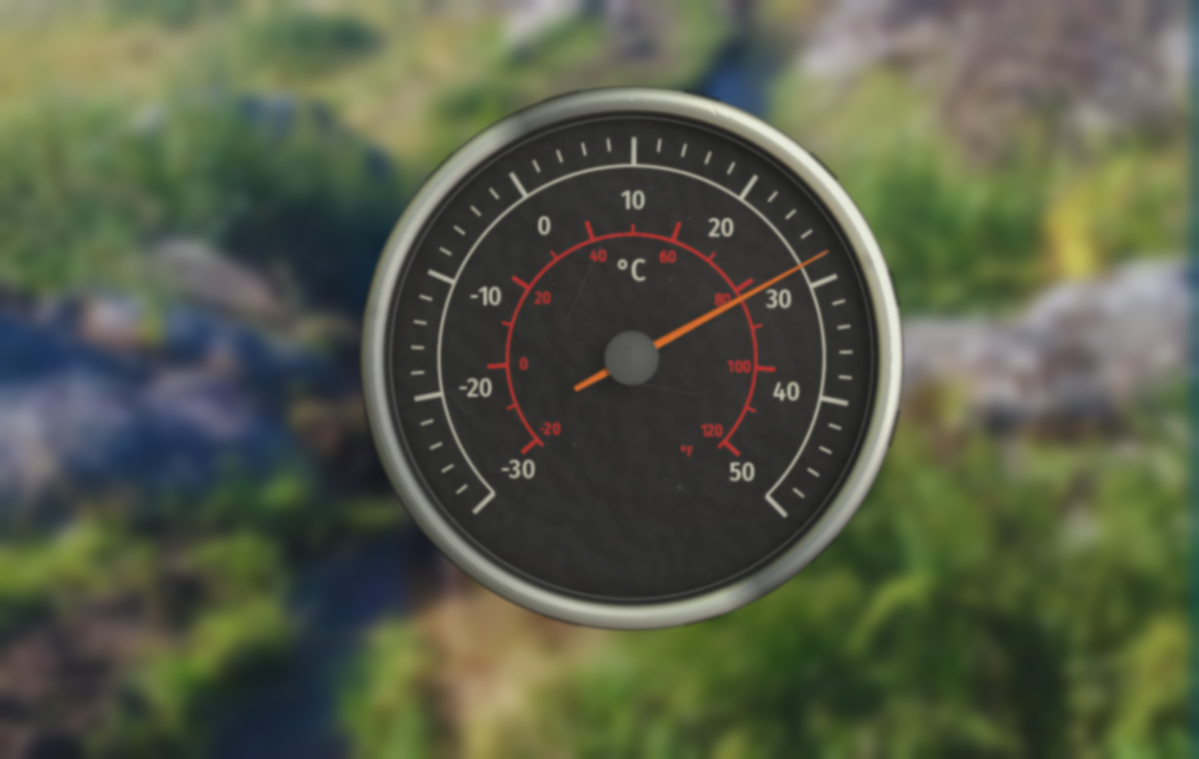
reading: **28** °C
